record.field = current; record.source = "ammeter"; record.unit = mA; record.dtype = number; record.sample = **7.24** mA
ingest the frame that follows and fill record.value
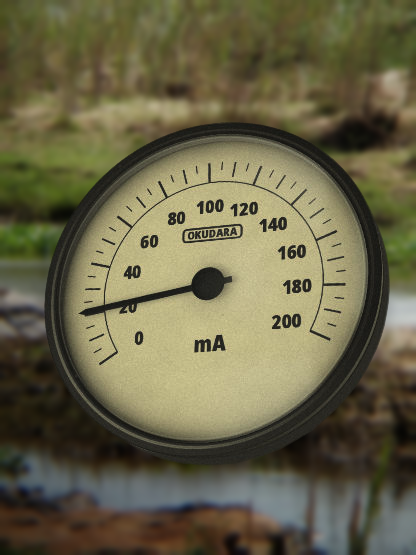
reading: **20** mA
